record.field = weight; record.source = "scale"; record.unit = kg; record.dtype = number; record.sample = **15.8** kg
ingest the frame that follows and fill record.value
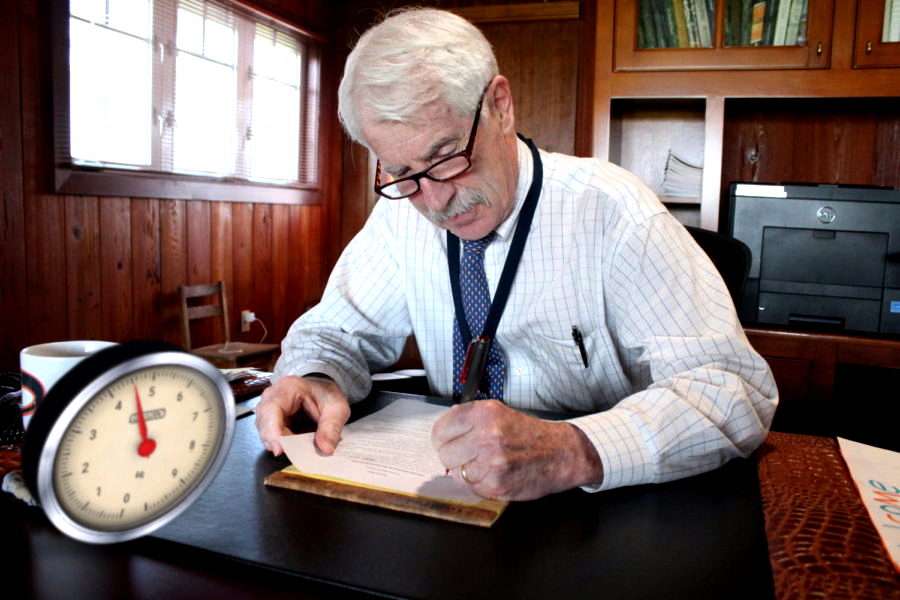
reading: **4.5** kg
